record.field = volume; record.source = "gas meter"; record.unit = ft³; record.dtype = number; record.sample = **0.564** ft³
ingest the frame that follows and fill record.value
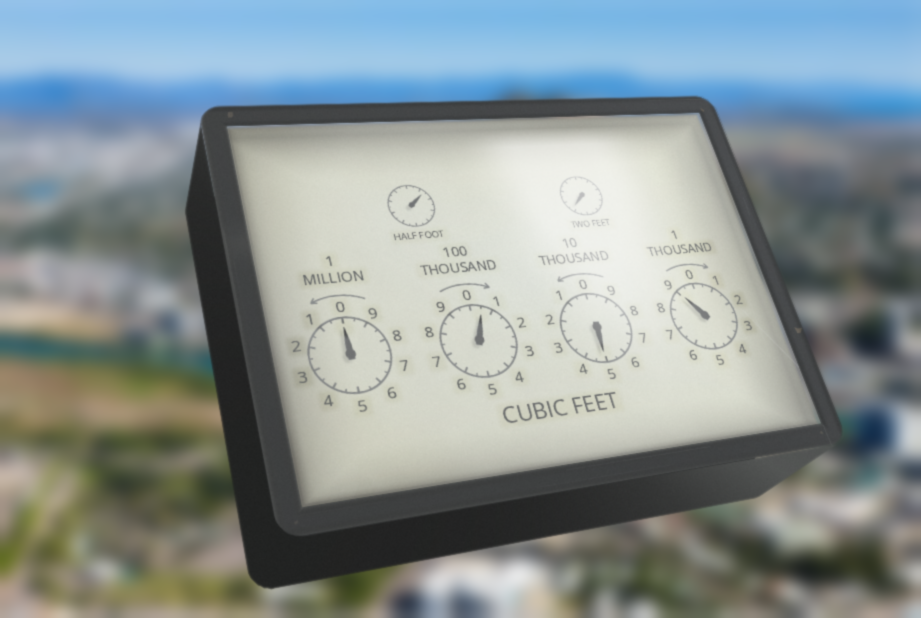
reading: **4900** ft³
